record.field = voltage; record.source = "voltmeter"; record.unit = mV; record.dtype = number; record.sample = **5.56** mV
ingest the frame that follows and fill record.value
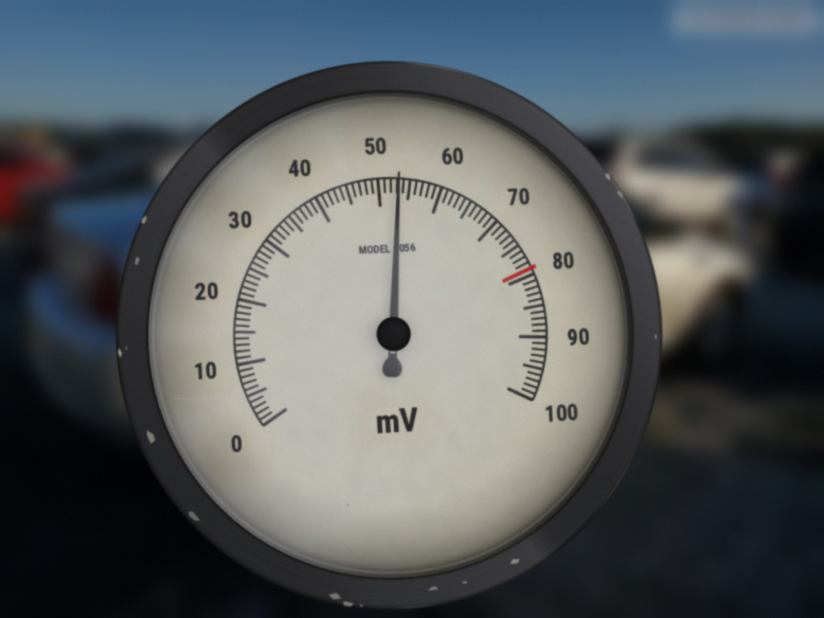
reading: **53** mV
